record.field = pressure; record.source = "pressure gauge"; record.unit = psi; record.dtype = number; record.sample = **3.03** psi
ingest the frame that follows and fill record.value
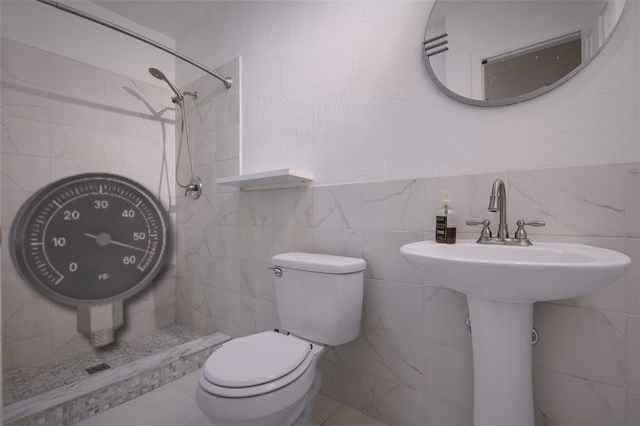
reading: **55** psi
